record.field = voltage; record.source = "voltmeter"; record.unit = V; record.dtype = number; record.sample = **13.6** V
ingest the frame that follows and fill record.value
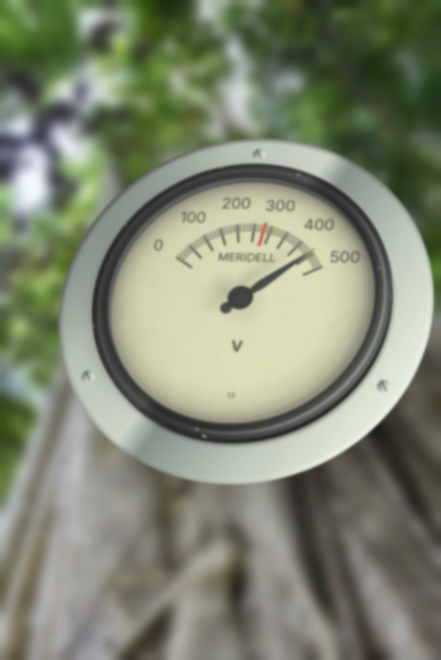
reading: **450** V
